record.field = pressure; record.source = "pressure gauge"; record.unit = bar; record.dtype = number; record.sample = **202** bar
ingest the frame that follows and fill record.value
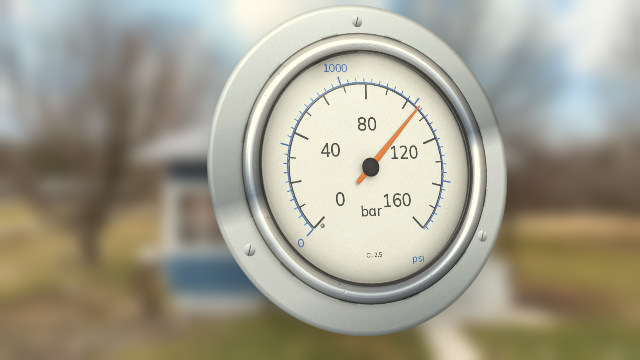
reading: **105** bar
